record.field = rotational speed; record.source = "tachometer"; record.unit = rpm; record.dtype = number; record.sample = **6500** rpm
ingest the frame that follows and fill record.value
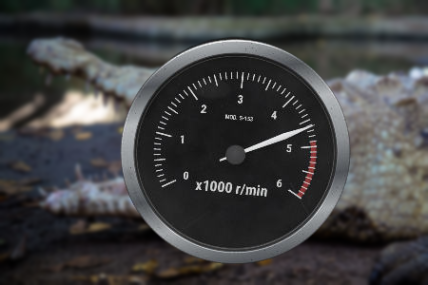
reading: **4600** rpm
